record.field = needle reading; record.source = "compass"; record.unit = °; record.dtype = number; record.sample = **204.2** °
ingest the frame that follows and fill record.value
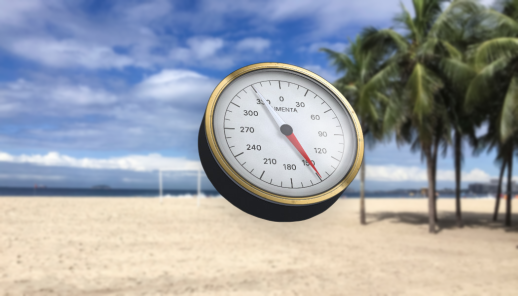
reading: **150** °
